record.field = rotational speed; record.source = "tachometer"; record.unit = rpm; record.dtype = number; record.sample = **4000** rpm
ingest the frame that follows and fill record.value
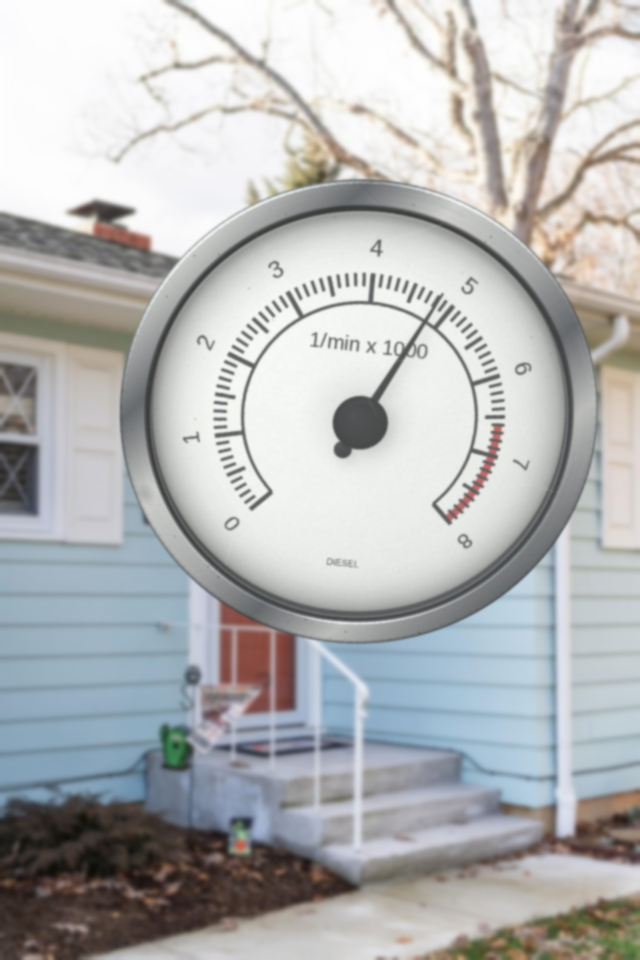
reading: **4800** rpm
